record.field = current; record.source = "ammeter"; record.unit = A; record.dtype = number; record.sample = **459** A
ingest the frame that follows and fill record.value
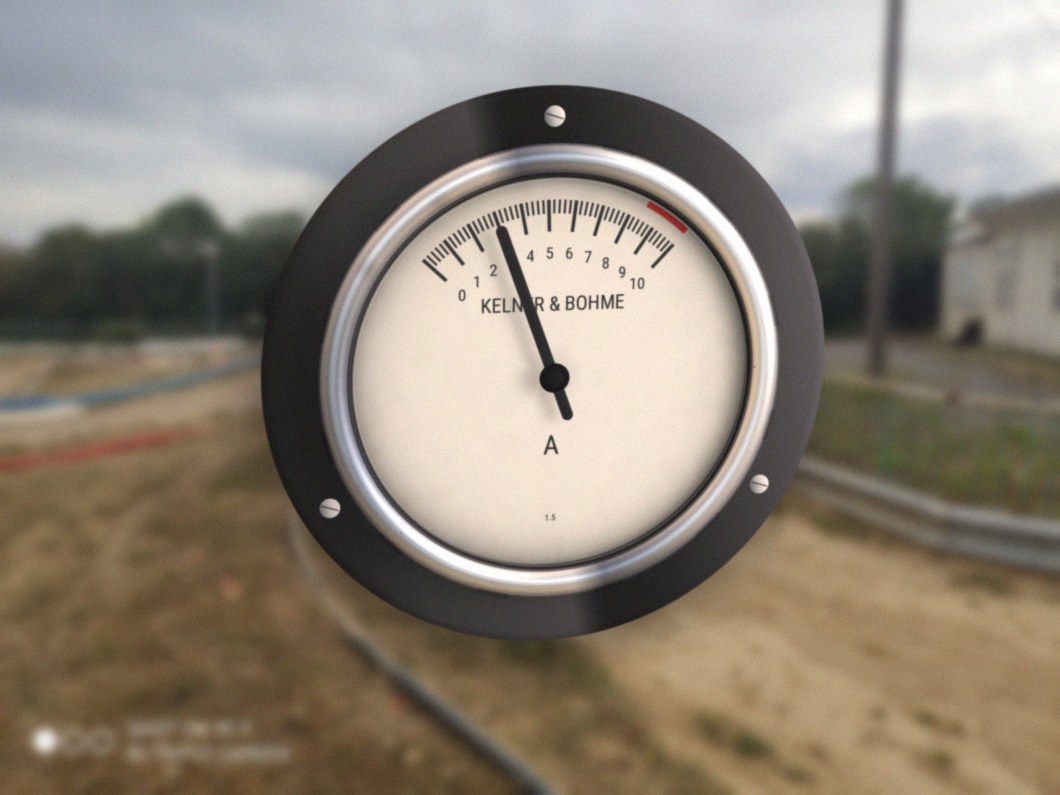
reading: **3** A
